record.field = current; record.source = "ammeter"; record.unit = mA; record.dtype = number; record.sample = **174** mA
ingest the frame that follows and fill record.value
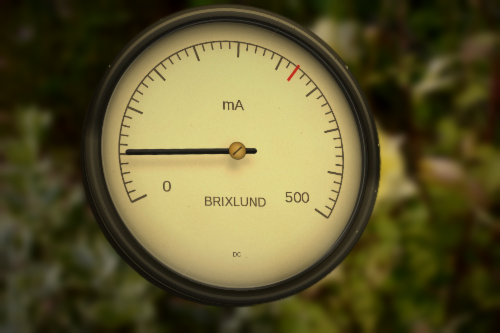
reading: **50** mA
